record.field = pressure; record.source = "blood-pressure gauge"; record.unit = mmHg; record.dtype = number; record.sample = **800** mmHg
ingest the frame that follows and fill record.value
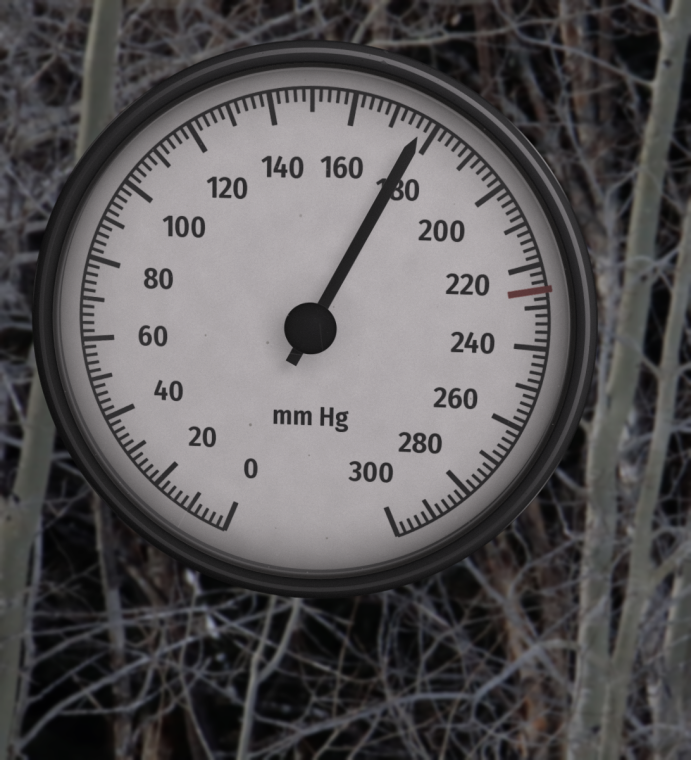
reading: **177** mmHg
